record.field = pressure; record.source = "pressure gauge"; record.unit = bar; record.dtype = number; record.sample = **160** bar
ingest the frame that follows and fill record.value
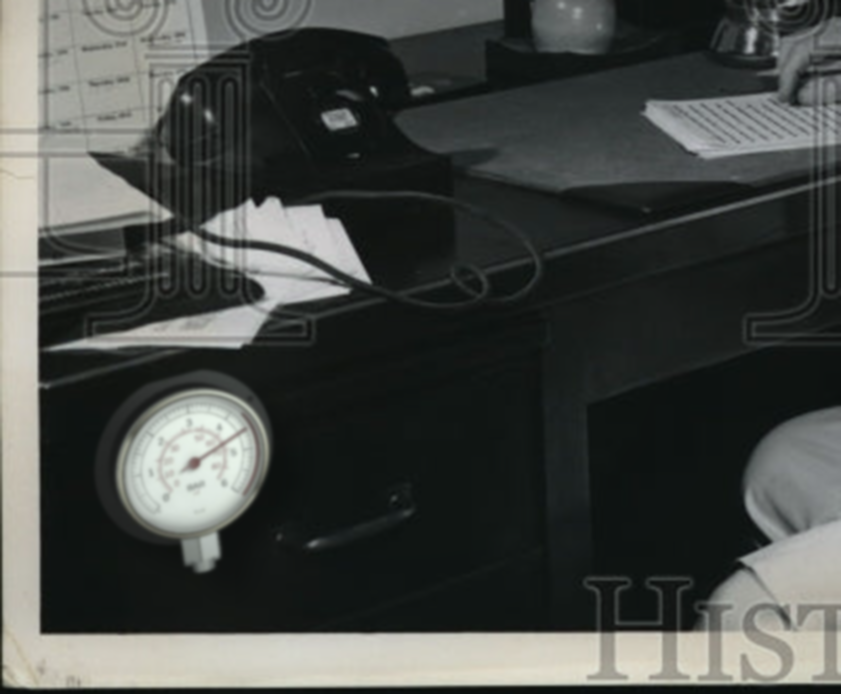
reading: **4.5** bar
